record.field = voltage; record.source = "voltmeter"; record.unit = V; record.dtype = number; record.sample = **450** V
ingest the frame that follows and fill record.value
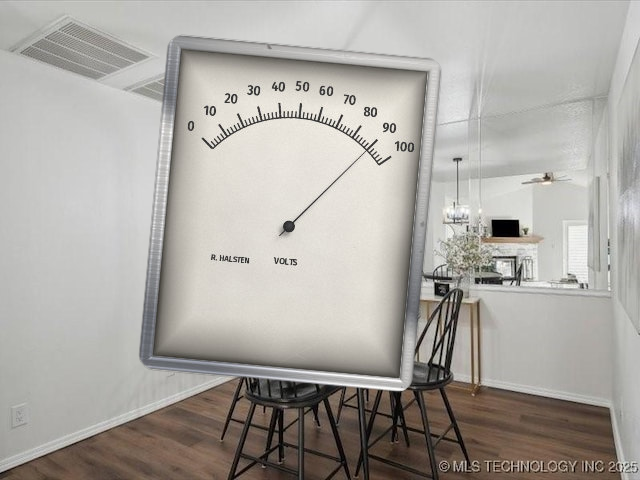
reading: **90** V
